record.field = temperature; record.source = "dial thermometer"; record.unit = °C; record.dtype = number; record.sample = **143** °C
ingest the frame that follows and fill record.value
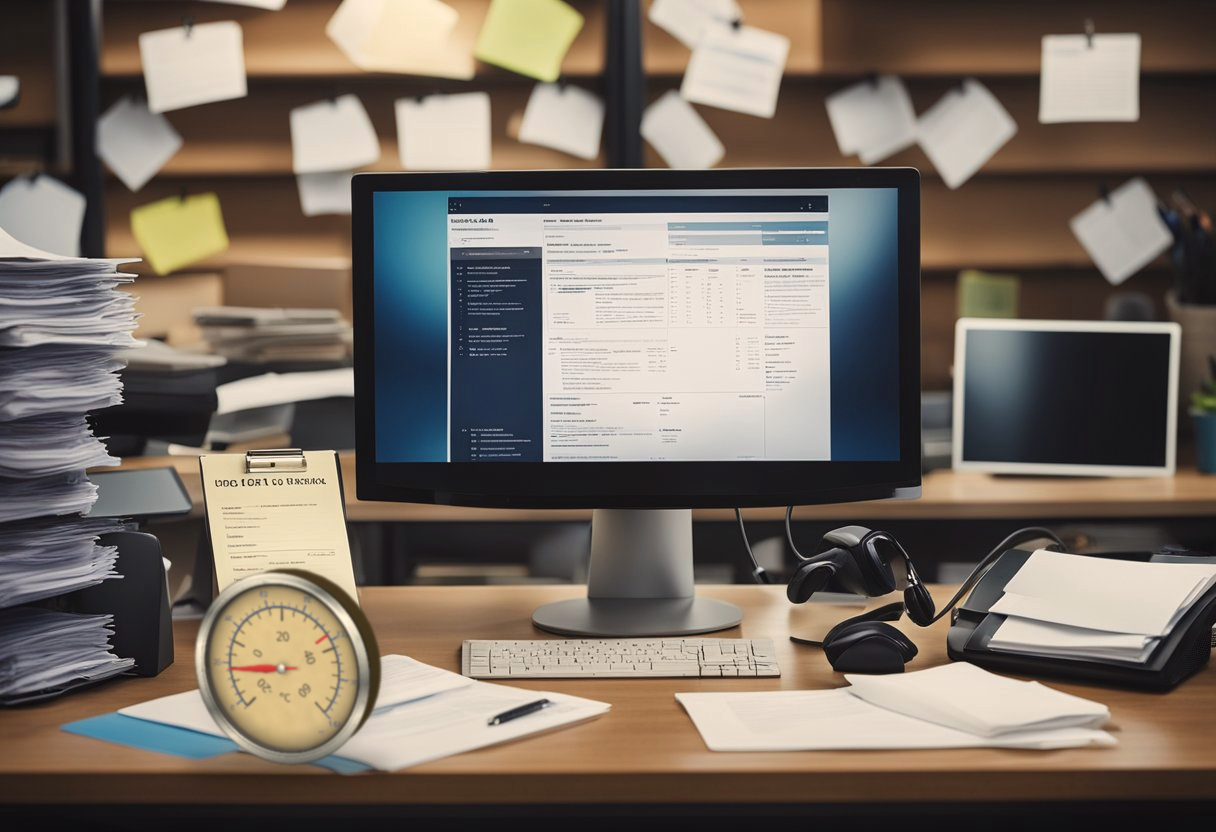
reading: **-8** °C
